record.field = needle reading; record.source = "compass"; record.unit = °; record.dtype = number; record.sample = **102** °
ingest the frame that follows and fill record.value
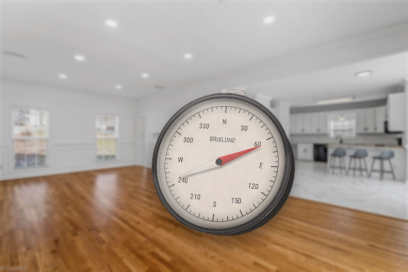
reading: **65** °
